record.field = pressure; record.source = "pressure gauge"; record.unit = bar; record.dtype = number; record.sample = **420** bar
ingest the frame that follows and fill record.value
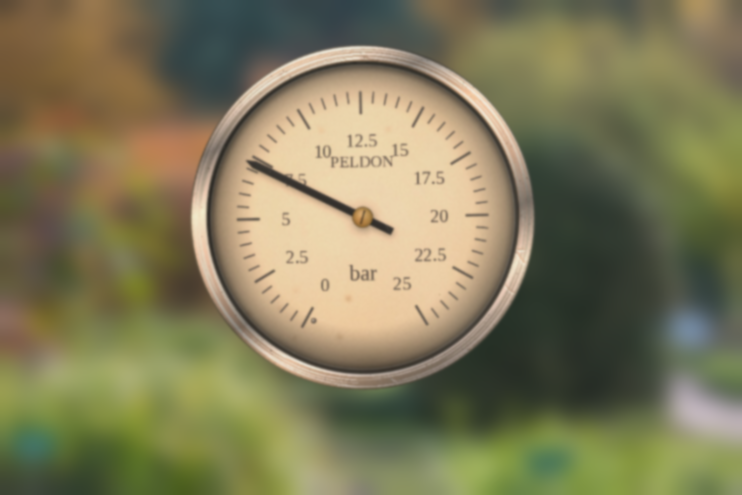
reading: **7.25** bar
